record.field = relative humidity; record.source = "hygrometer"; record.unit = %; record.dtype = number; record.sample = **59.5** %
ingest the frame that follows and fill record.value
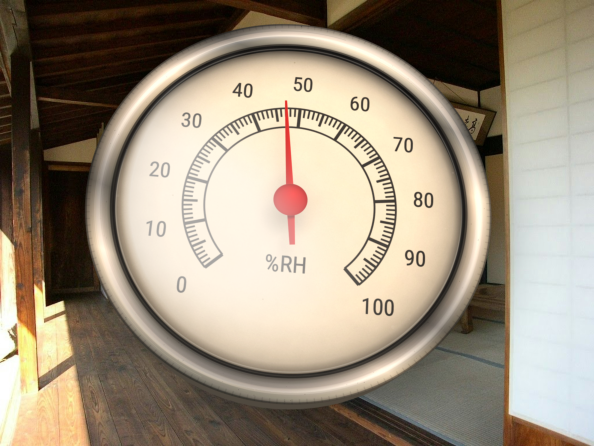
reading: **47** %
